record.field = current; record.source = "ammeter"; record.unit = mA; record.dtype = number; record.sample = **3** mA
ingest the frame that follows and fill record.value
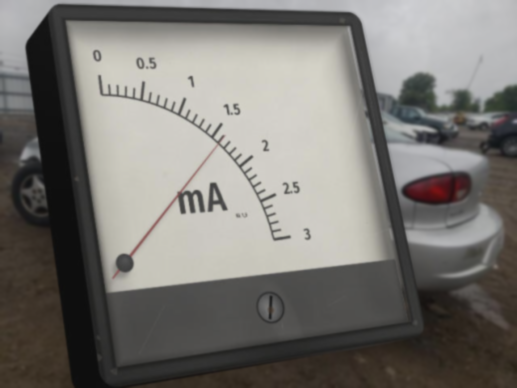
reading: **1.6** mA
